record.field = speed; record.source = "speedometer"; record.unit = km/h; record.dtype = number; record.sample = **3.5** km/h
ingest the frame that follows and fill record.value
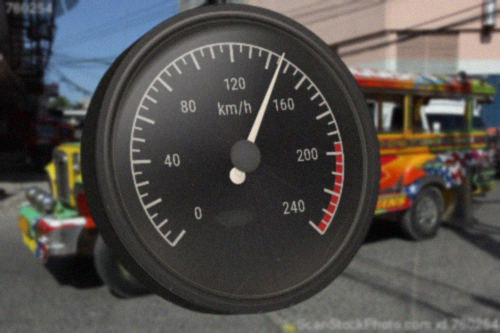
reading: **145** km/h
